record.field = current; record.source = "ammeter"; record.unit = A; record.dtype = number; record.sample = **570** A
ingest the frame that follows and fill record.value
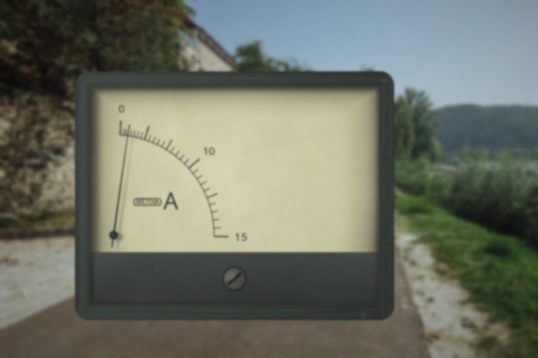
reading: **2.5** A
